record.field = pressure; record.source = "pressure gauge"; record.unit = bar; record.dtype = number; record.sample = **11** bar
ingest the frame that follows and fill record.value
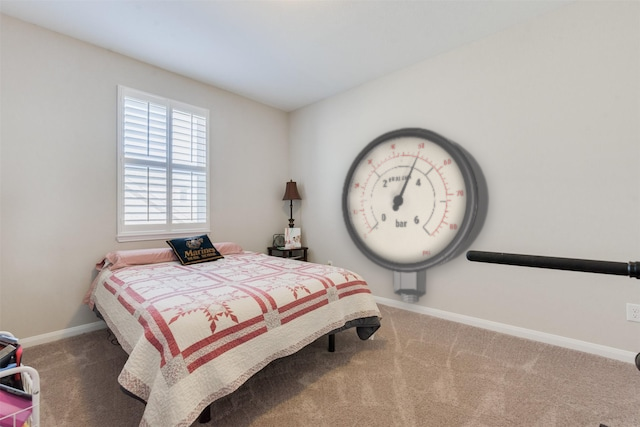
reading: **3.5** bar
